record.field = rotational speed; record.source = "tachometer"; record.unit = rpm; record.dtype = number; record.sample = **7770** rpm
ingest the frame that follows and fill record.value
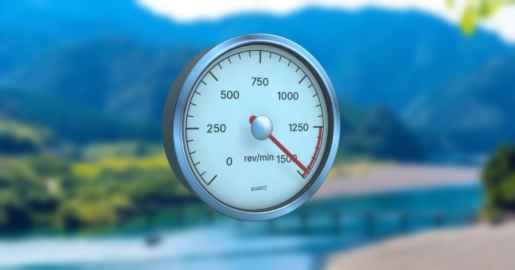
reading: **1475** rpm
